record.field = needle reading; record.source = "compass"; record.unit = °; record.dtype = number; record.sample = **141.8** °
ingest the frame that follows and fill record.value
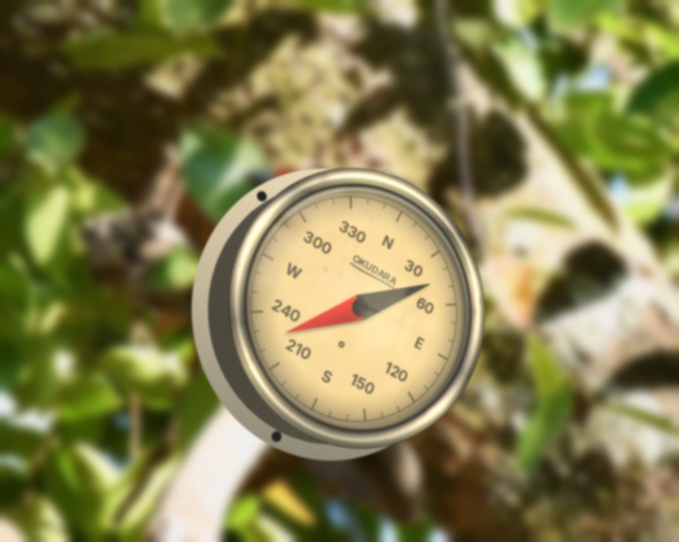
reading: **225** °
